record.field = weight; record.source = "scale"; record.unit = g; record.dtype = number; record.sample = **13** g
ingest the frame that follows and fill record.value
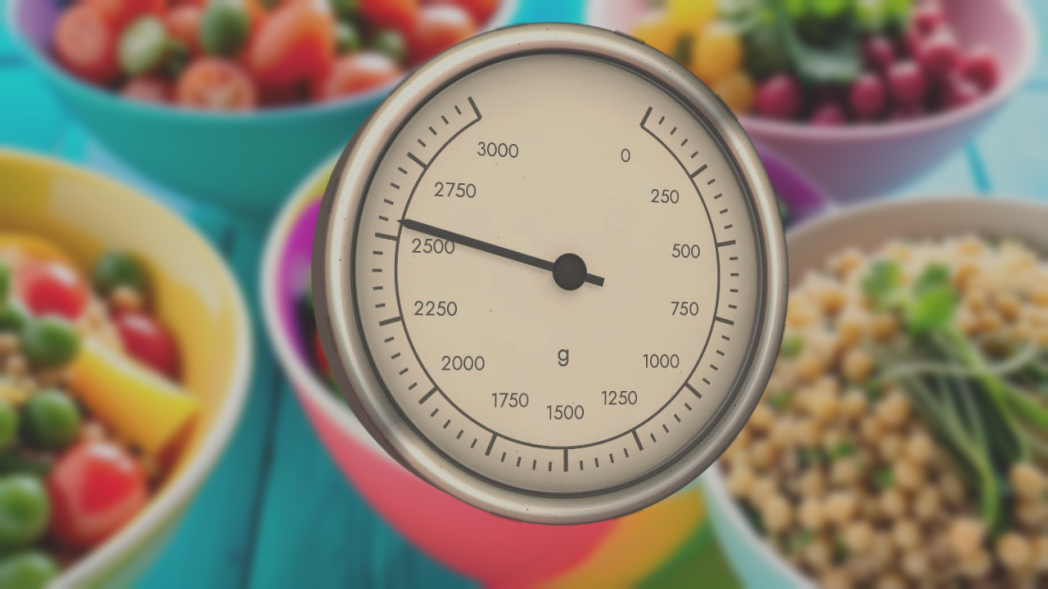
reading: **2550** g
